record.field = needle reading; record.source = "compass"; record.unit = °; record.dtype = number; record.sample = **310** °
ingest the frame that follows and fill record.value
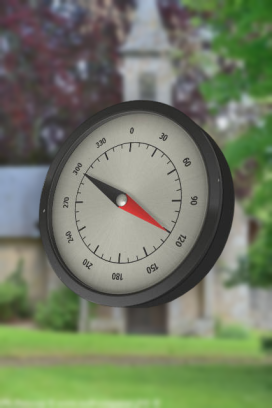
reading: **120** °
